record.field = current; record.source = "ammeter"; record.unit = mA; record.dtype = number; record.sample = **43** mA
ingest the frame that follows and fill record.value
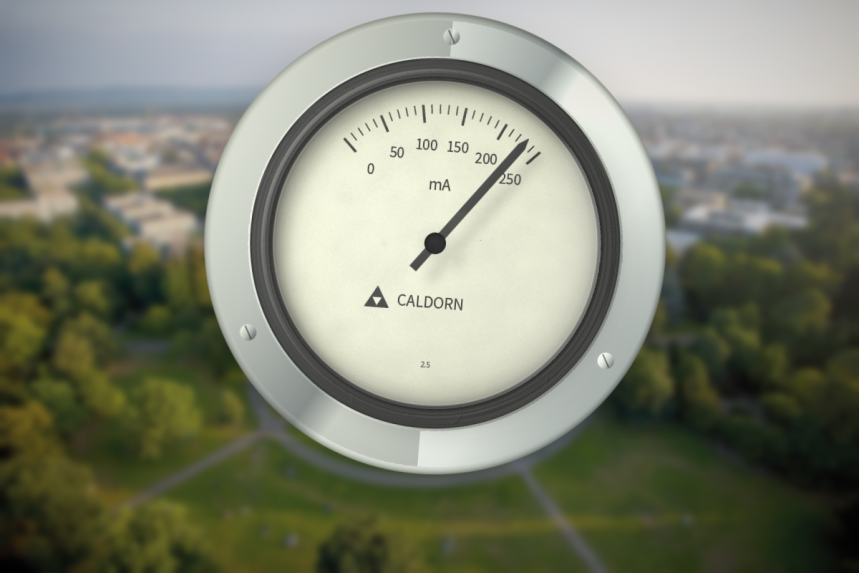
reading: **230** mA
